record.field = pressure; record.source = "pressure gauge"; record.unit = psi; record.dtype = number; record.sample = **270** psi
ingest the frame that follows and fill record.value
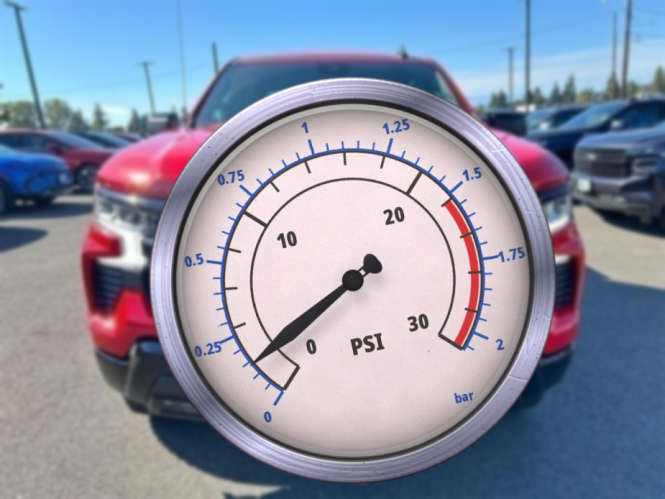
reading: **2** psi
